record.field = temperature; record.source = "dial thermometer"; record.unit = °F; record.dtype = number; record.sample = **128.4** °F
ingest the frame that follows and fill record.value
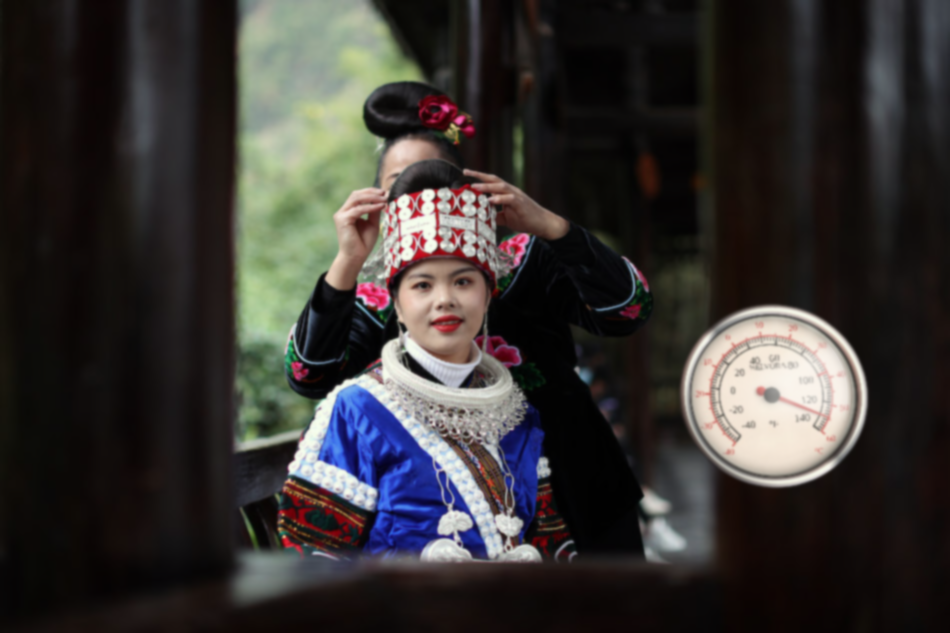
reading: **130** °F
